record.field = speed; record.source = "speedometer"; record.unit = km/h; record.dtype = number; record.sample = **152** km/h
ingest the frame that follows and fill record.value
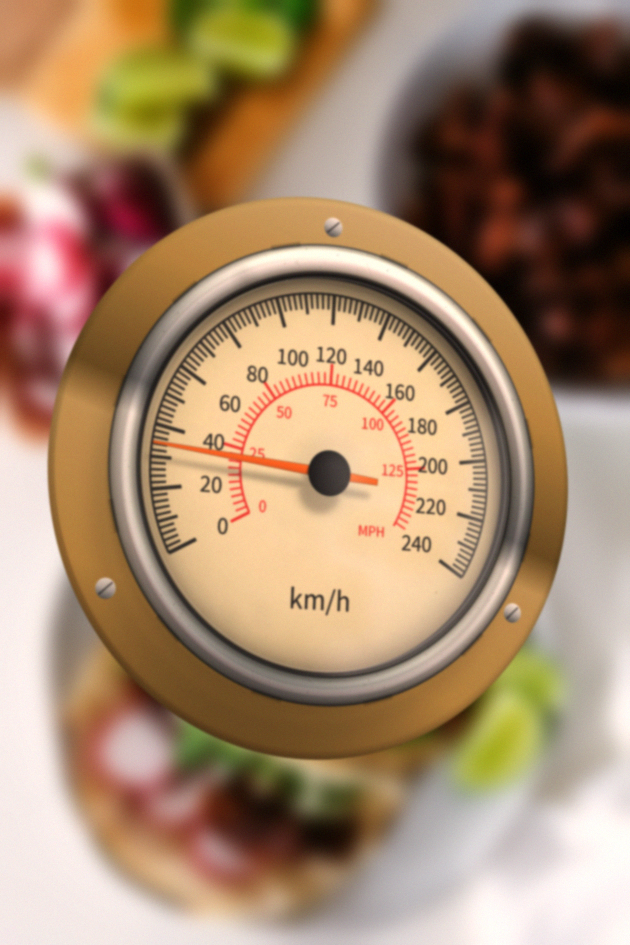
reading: **34** km/h
